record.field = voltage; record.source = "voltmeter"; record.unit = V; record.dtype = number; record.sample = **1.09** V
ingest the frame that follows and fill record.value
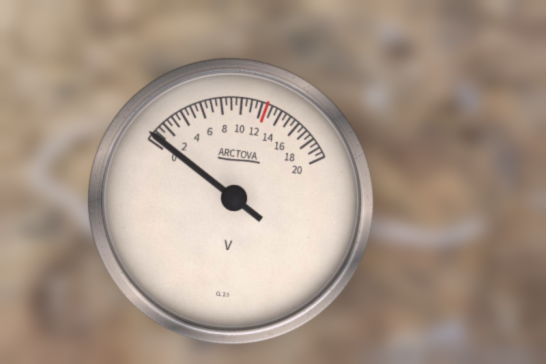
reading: **0.5** V
